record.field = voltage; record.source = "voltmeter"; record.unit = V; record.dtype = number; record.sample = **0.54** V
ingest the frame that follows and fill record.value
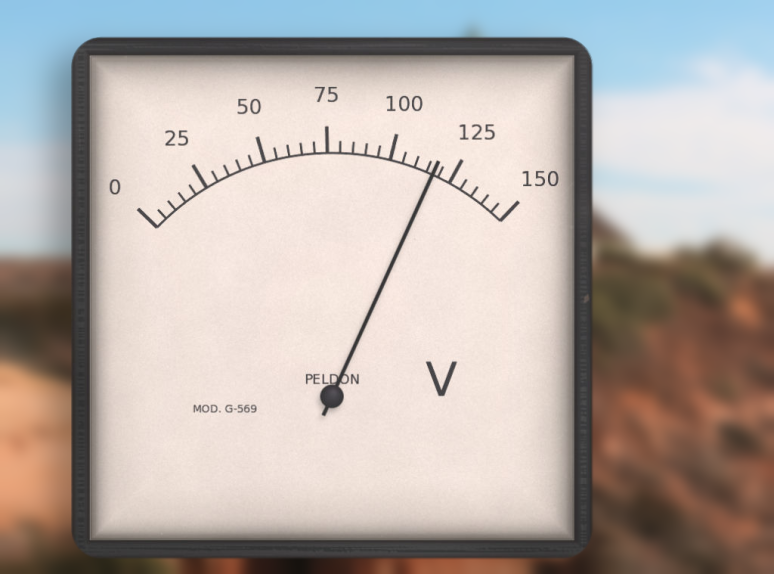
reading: **117.5** V
